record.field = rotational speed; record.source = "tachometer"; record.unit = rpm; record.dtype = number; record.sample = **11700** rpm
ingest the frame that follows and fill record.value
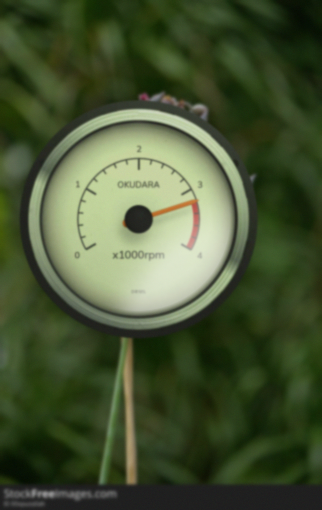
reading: **3200** rpm
